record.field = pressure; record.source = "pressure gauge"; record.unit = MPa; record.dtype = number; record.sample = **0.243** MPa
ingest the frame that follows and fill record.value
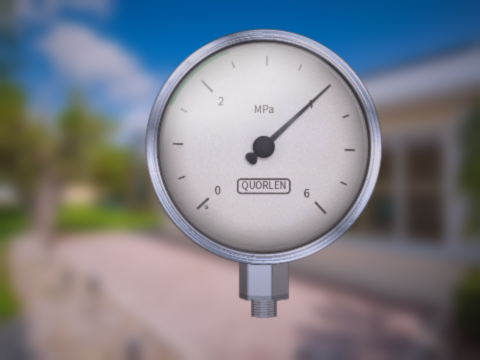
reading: **4** MPa
